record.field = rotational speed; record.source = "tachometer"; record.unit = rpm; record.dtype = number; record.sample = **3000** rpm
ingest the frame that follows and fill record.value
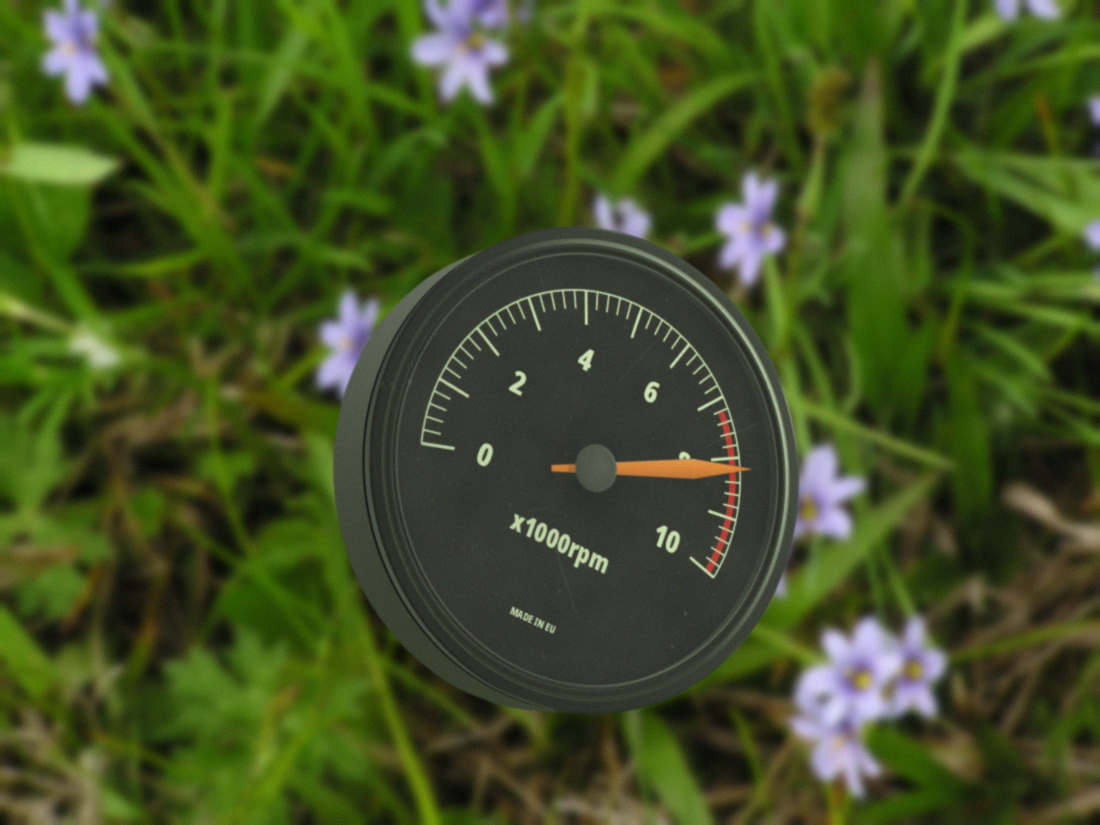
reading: **8200** rpm
